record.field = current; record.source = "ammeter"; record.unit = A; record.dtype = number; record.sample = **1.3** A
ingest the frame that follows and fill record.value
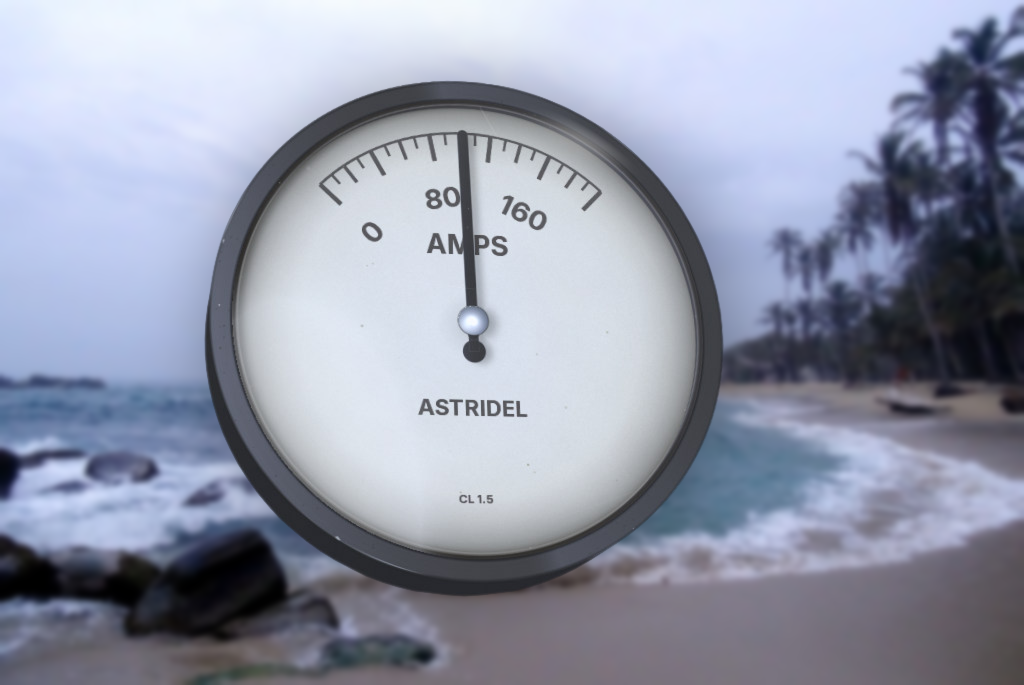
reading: **100** A
